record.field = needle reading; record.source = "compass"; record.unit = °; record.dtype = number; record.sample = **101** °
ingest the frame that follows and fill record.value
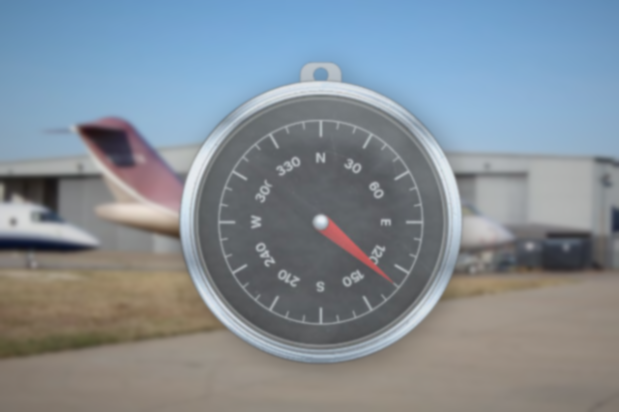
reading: **130** °
